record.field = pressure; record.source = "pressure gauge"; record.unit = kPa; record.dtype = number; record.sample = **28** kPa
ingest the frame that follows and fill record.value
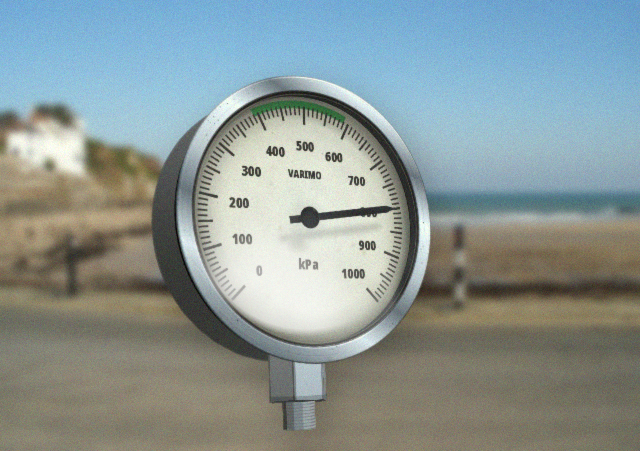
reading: **800** kPa
